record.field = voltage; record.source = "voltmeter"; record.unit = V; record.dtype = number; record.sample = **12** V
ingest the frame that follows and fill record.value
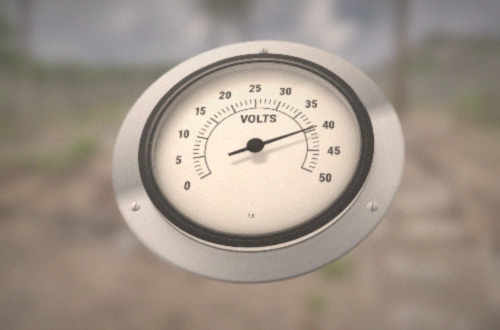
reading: **40** V
